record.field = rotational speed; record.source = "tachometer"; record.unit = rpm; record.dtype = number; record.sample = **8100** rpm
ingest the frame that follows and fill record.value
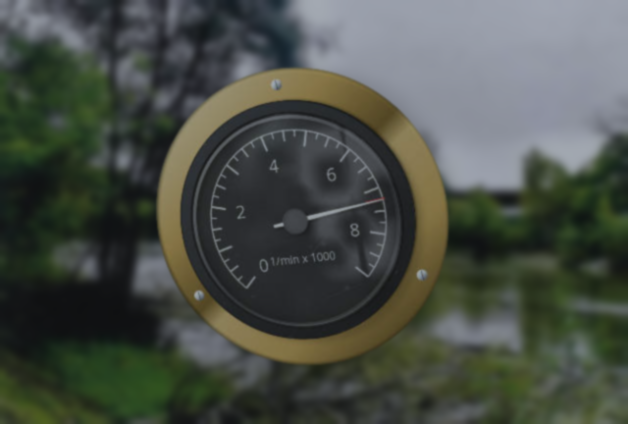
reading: **7250** rpm
